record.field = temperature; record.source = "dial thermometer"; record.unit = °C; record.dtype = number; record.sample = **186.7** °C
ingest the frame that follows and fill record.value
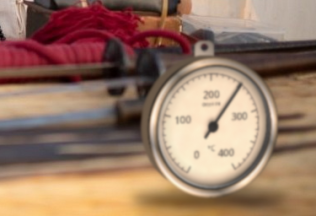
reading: **250** °C
